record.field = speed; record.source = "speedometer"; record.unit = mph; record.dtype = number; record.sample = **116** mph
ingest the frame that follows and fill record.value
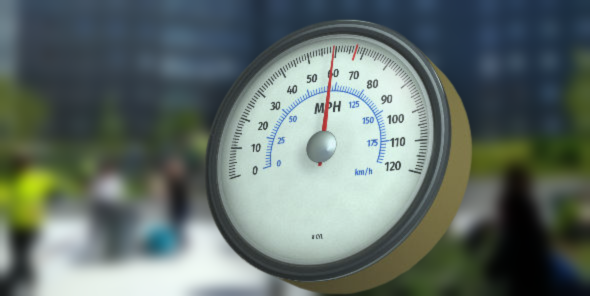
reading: **60** mph
